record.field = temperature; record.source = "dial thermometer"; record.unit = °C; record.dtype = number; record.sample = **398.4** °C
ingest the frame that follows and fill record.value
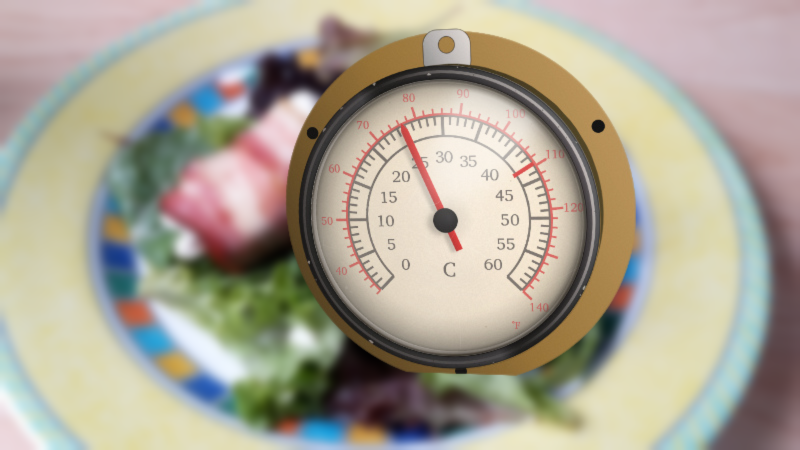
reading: **25** °C
